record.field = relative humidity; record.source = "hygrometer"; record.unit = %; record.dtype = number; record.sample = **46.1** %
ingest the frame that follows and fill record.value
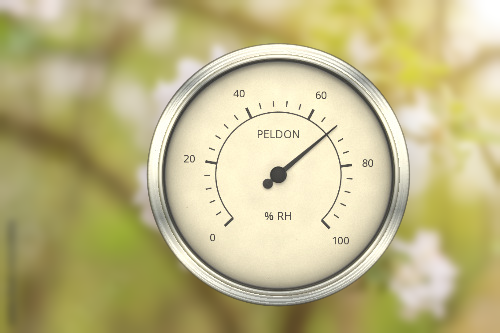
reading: **68** %
